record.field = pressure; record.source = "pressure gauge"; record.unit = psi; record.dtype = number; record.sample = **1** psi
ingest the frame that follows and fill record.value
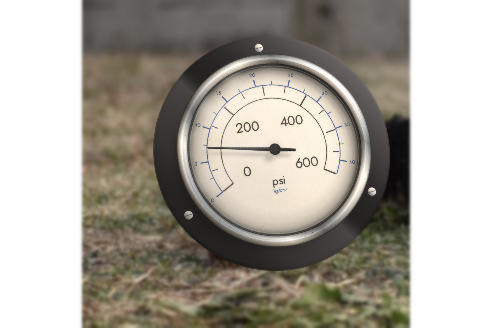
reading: **100** psi
